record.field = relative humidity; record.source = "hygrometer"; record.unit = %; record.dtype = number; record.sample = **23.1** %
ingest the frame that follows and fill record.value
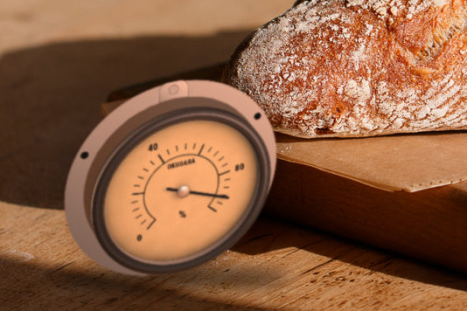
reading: **92** %
